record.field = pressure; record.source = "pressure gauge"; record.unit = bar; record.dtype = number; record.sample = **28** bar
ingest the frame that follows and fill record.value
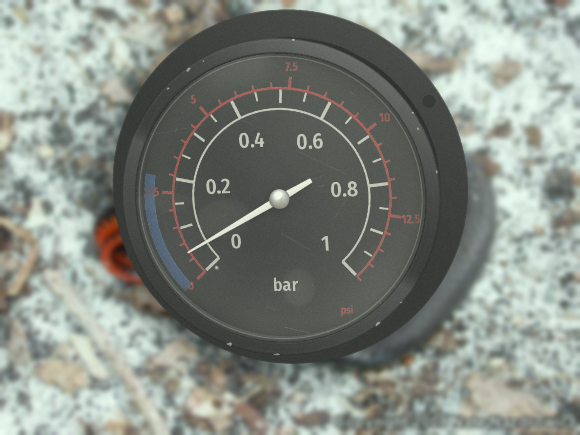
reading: **0.05** bar
